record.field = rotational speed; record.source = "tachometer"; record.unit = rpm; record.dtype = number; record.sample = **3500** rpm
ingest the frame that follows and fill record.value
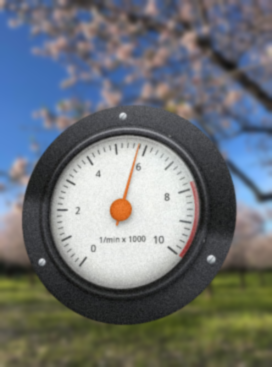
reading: **5800** rpm
